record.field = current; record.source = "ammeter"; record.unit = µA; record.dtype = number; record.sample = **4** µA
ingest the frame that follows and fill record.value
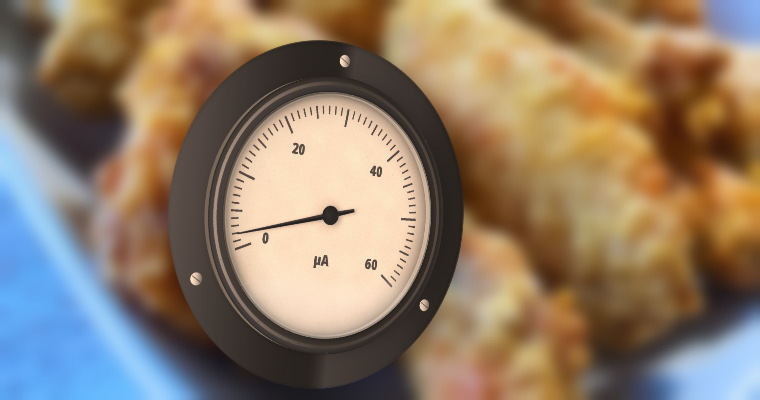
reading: **2** µA
